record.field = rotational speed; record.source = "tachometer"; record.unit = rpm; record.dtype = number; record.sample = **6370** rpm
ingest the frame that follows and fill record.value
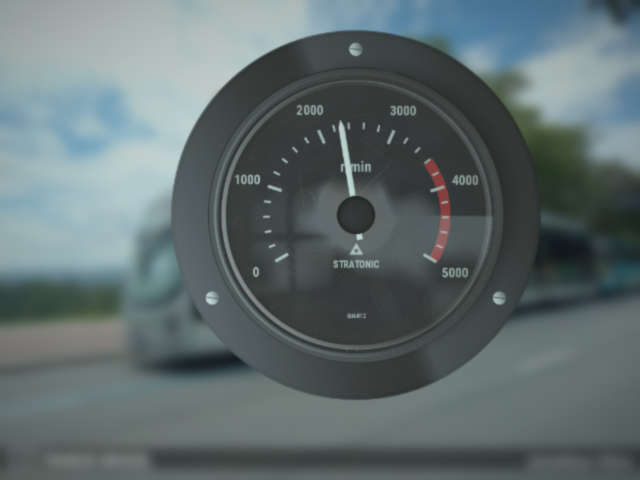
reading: **2300** rpm
